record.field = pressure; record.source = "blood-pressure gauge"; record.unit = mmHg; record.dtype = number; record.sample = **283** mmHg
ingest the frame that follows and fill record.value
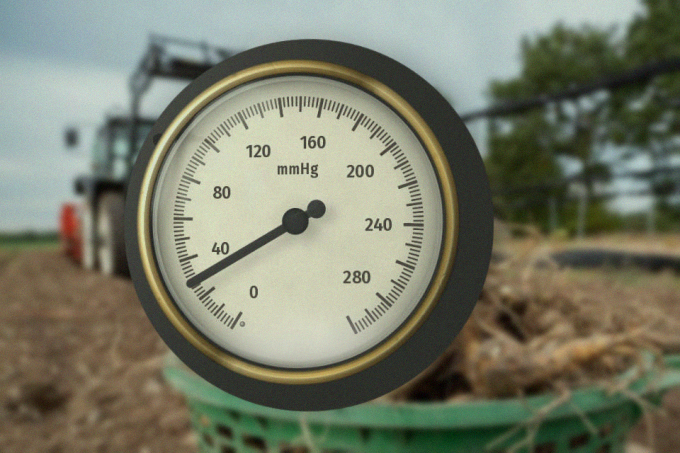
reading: **28** mmHg
